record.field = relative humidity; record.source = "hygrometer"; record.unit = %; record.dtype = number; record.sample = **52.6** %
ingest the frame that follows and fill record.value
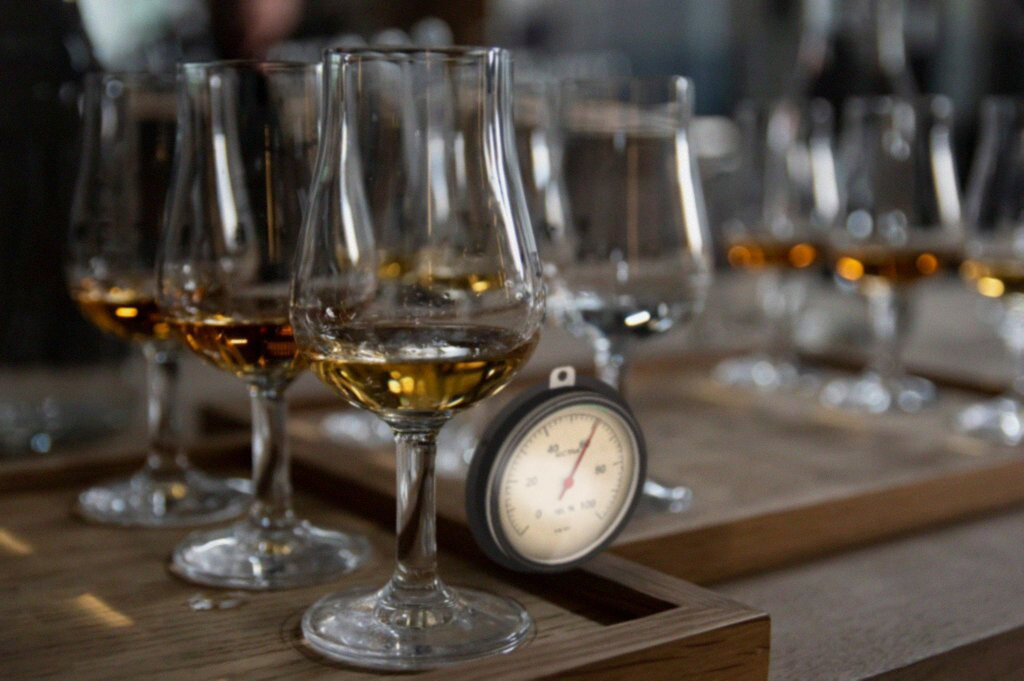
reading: **60** %
